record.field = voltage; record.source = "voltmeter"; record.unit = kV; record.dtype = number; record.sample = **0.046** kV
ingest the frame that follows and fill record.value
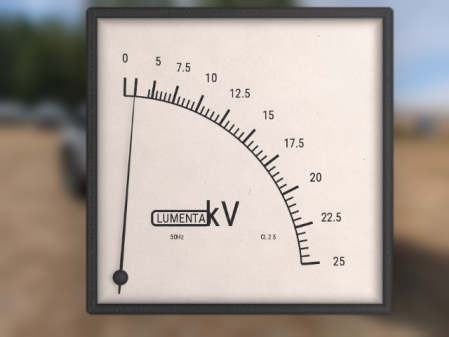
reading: **2.5** kV
